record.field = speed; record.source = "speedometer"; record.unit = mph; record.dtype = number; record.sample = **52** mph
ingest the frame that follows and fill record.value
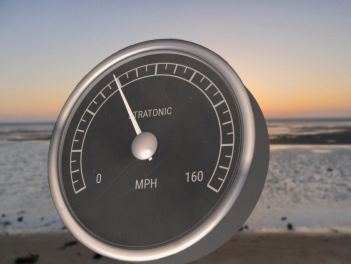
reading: **60** mph
